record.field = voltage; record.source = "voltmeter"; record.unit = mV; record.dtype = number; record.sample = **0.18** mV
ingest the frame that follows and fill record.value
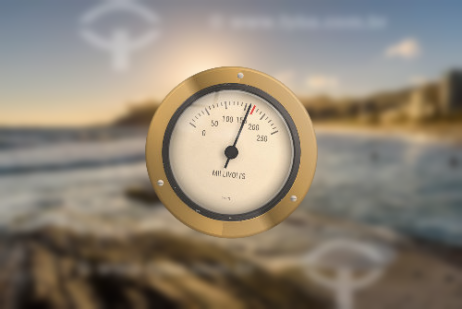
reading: **160** mV
